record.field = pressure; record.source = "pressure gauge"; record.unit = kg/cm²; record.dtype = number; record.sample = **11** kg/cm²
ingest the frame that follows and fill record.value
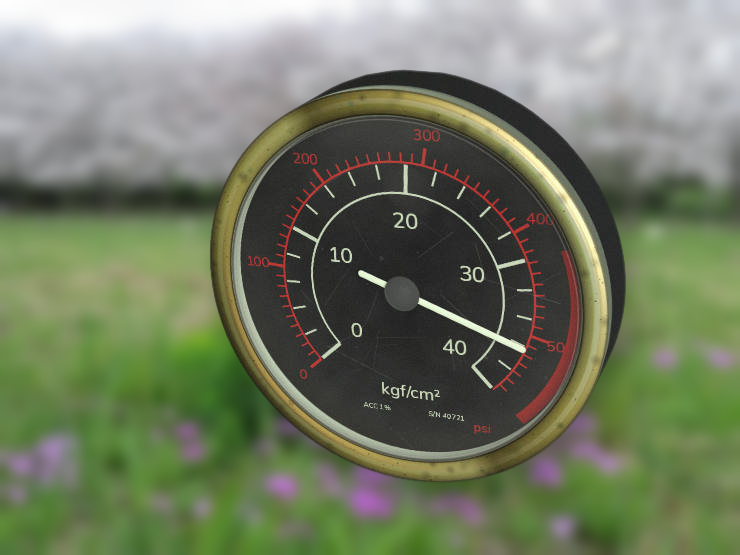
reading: **36** kg/cm²
